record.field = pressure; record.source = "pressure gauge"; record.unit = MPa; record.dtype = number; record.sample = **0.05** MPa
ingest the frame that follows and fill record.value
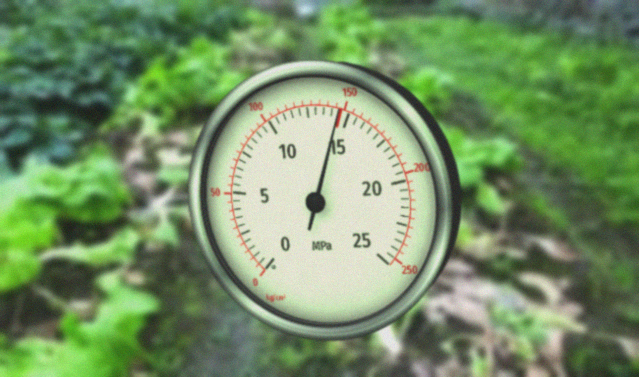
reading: **14.5** MPa
